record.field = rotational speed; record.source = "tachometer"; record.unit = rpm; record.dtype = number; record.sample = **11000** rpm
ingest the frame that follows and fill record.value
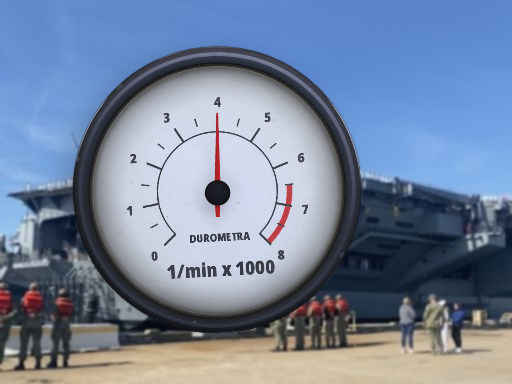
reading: **4000** rpm
